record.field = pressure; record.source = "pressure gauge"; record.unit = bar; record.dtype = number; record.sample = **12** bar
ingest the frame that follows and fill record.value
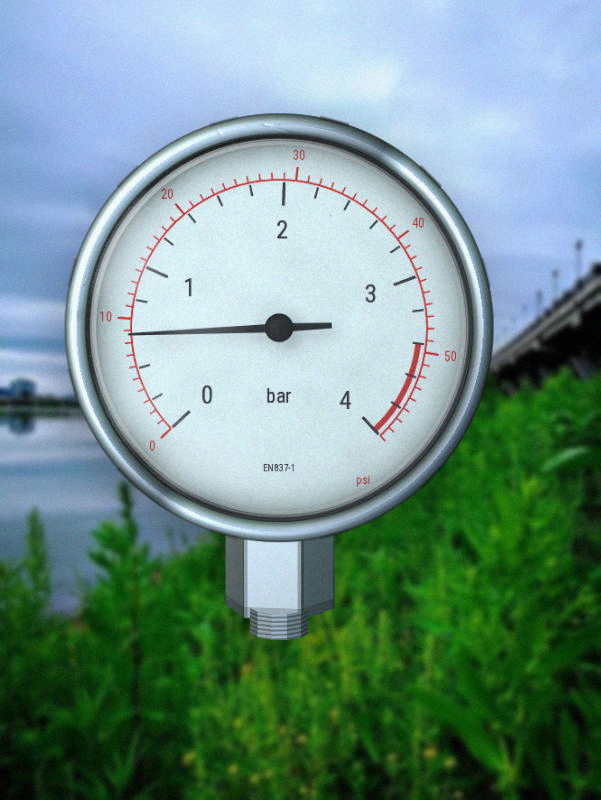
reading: **0.6** bar
